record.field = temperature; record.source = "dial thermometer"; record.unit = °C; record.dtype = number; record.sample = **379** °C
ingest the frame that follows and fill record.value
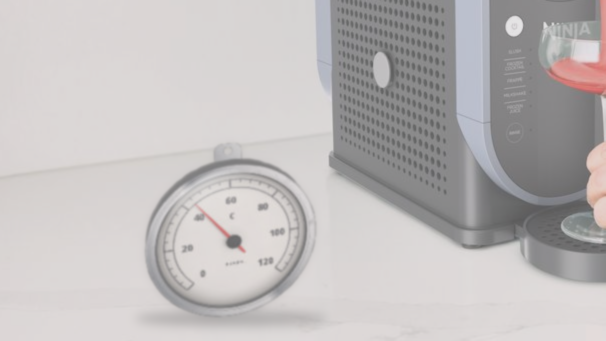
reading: **44** °C
